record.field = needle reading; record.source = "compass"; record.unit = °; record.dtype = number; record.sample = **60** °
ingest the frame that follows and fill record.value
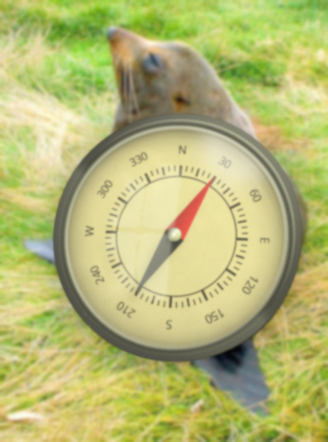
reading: **30** °
